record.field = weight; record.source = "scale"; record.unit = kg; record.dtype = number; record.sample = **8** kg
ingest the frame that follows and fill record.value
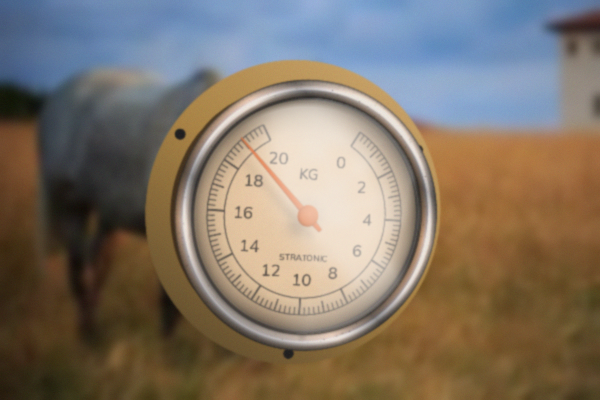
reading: **19** kg
